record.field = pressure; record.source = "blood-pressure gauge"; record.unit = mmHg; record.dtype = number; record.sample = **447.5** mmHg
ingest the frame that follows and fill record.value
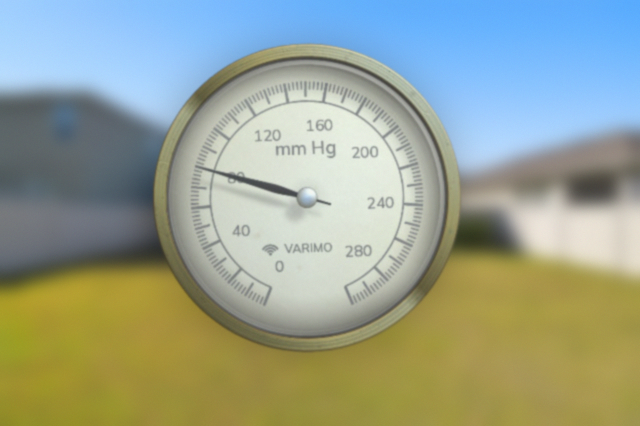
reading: **80** mmHg
